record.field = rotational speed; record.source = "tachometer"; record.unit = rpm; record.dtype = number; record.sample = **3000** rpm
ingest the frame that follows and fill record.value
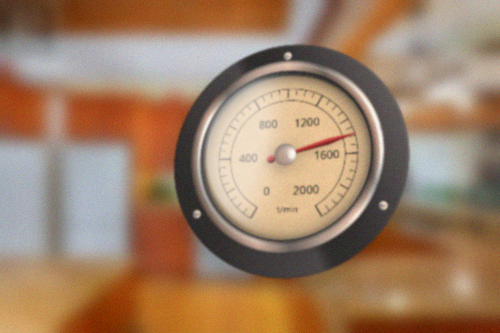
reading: **1500** rpm
